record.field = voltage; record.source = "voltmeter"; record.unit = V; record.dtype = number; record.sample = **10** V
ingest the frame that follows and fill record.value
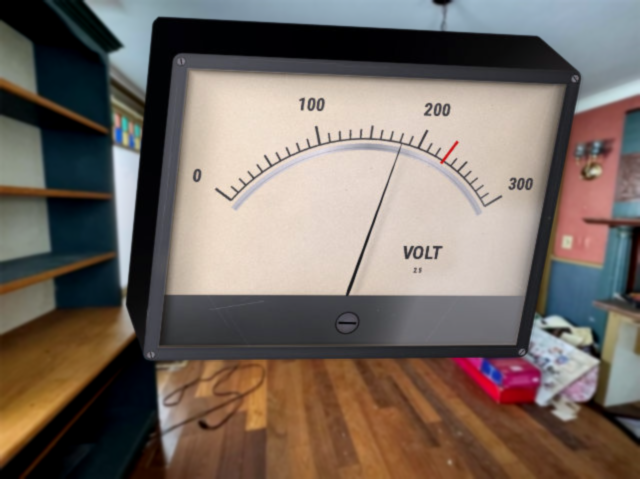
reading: **180** V
